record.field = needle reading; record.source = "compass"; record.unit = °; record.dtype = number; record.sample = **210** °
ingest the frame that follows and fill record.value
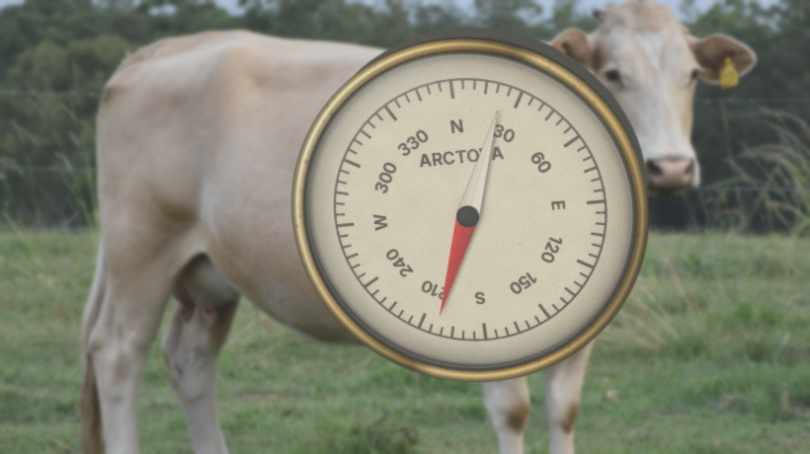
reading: **202.5** °
